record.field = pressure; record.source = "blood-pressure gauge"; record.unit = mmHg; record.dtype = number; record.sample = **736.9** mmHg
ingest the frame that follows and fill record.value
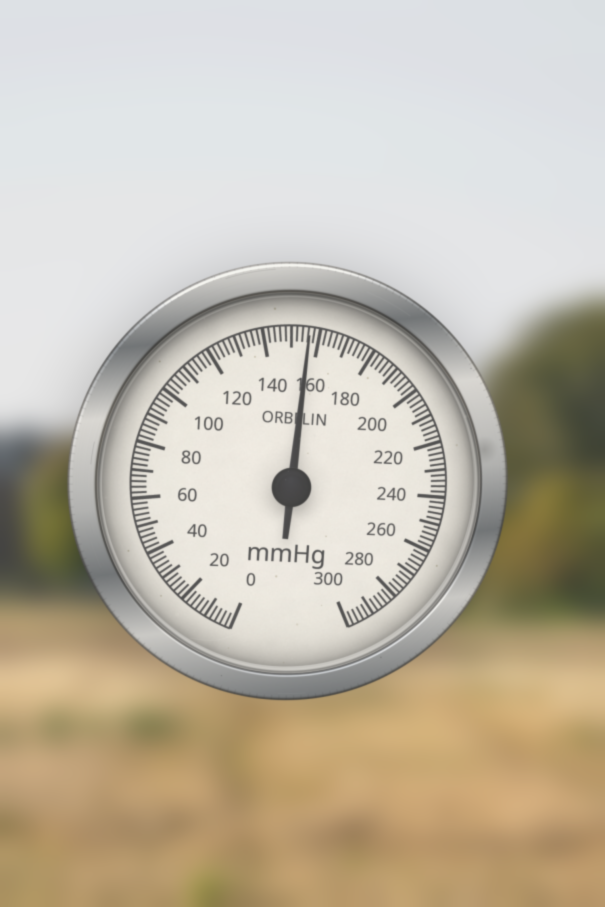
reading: **156** mmHg
